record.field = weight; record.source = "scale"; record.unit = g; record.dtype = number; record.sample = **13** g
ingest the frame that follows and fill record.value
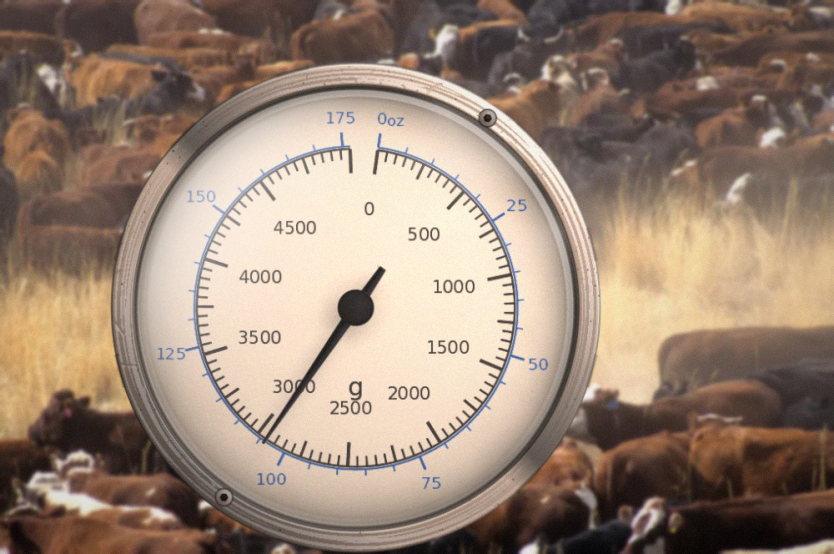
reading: **2950** g
